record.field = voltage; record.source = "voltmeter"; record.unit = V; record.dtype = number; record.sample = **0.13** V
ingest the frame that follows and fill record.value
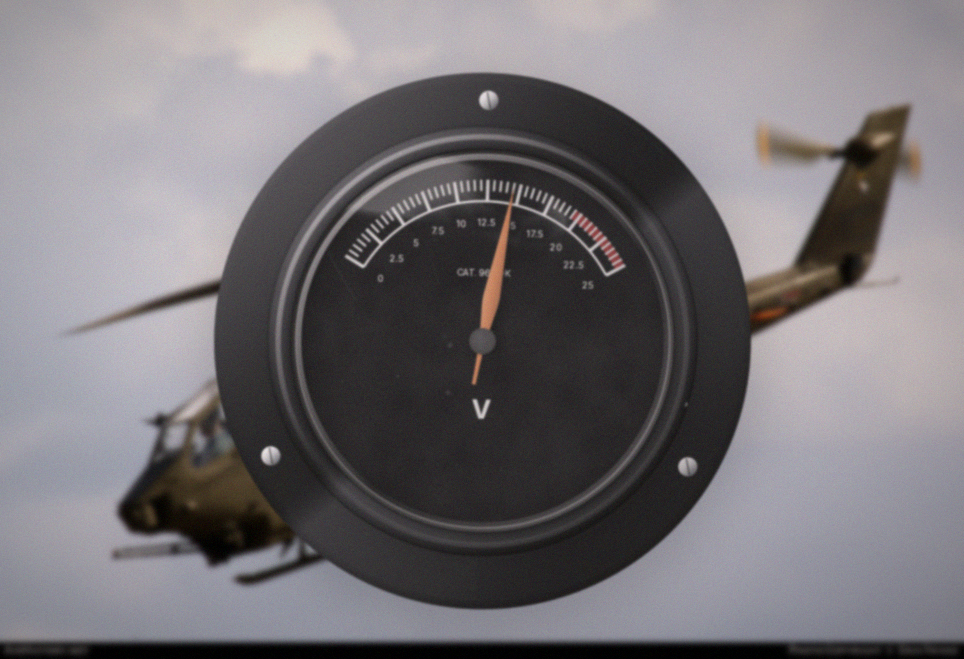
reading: **14.5** V
